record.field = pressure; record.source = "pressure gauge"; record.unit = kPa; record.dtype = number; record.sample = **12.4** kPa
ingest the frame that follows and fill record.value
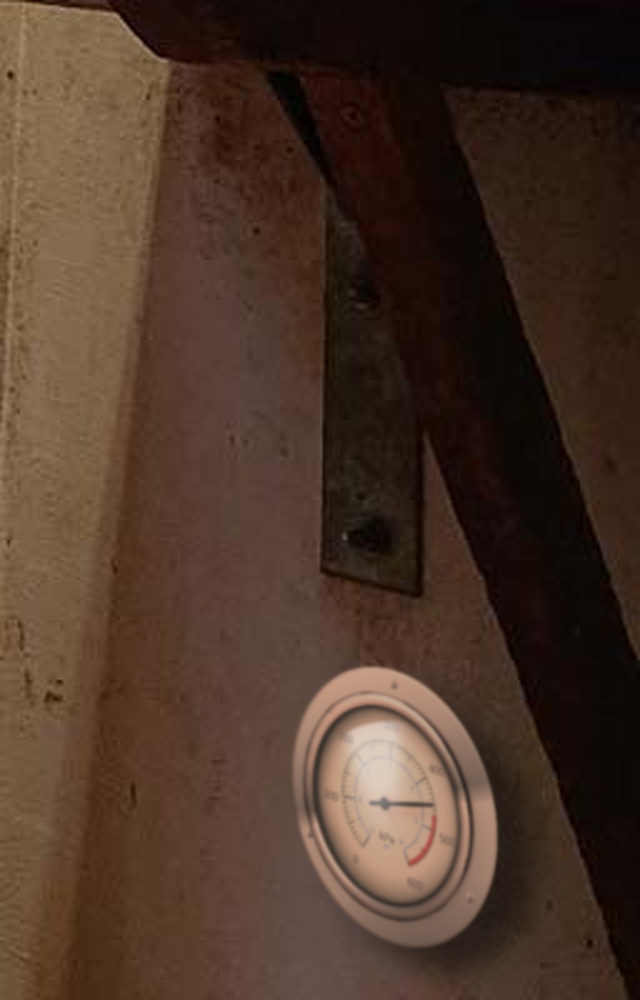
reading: **450** kPa
